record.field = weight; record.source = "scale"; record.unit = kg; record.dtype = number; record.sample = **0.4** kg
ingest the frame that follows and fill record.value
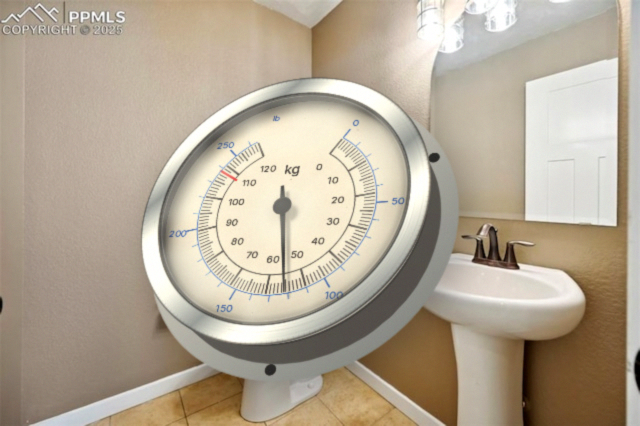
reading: **55** kg
